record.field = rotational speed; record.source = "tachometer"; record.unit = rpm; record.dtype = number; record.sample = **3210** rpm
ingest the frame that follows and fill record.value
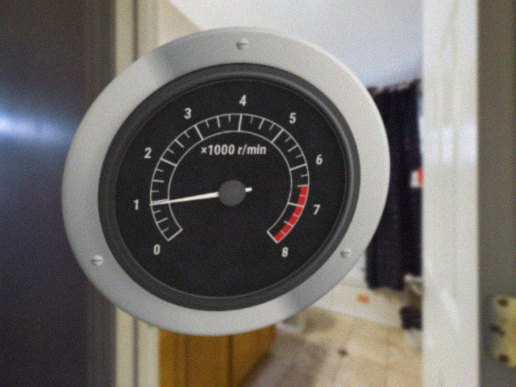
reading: **1000** rpm
